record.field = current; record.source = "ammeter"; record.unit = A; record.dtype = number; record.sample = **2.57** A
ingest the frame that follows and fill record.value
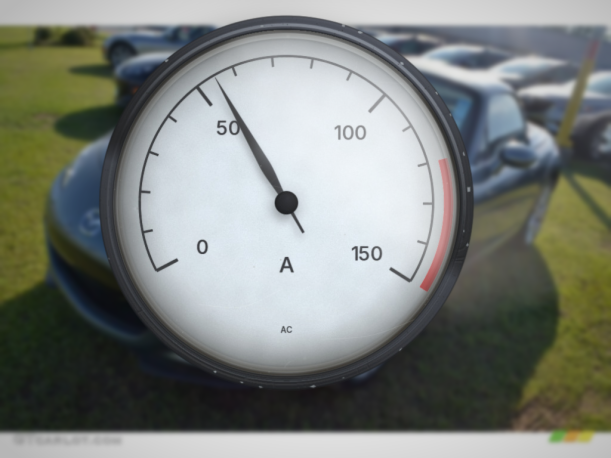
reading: **55** A
